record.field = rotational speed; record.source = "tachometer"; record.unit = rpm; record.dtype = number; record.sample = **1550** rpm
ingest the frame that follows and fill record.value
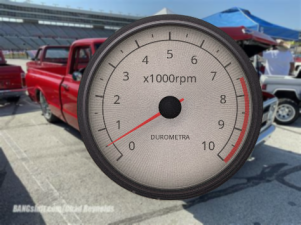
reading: **500** rpm
